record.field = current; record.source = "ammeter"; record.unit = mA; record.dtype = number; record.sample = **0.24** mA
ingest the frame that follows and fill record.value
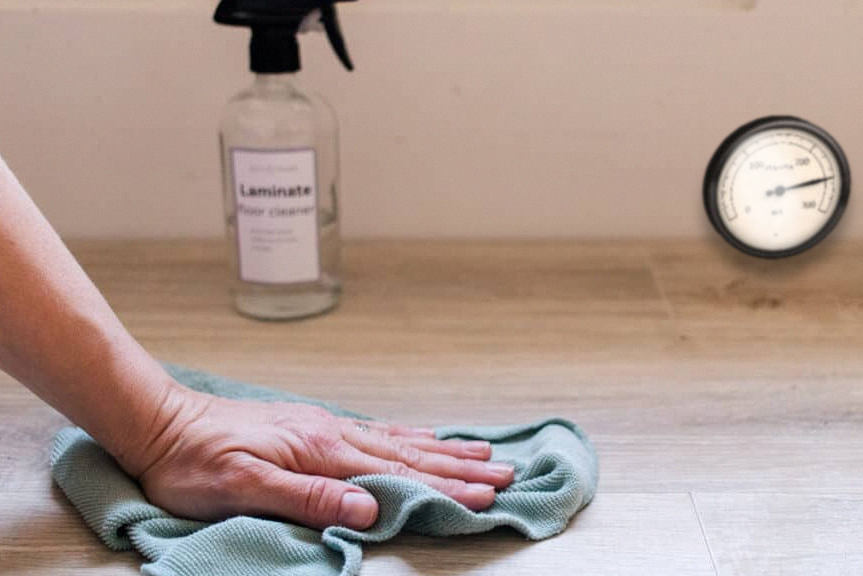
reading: **250** mA
